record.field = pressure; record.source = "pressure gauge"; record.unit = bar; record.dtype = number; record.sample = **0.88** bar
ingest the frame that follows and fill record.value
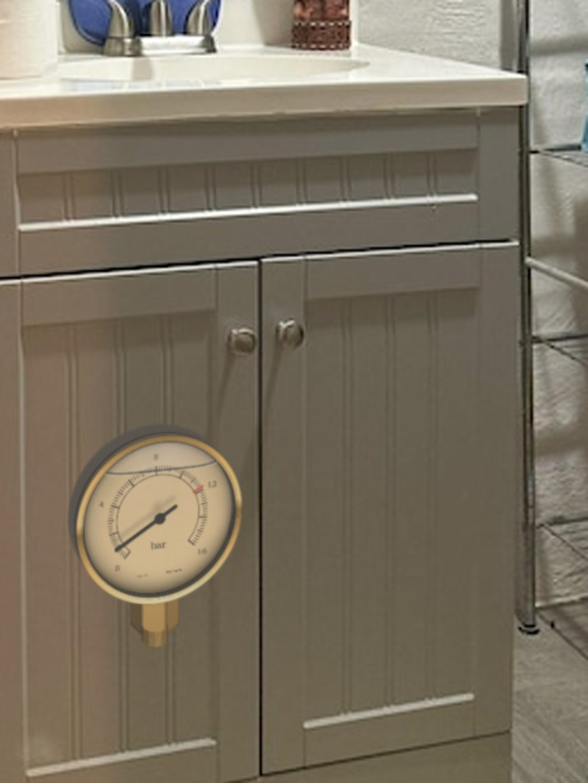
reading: **1** bar
